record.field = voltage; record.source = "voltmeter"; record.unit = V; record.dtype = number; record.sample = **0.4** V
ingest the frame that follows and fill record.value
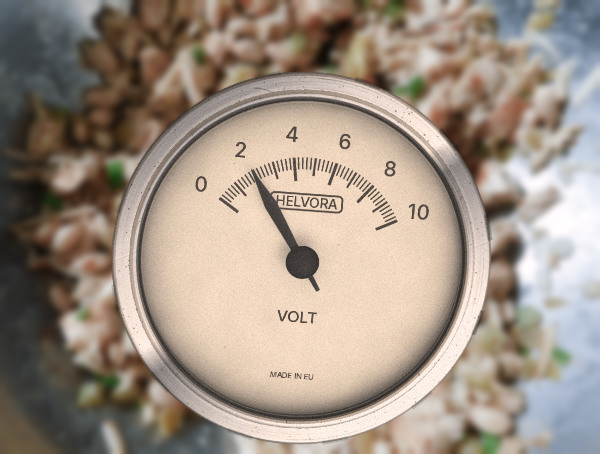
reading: **2** V
